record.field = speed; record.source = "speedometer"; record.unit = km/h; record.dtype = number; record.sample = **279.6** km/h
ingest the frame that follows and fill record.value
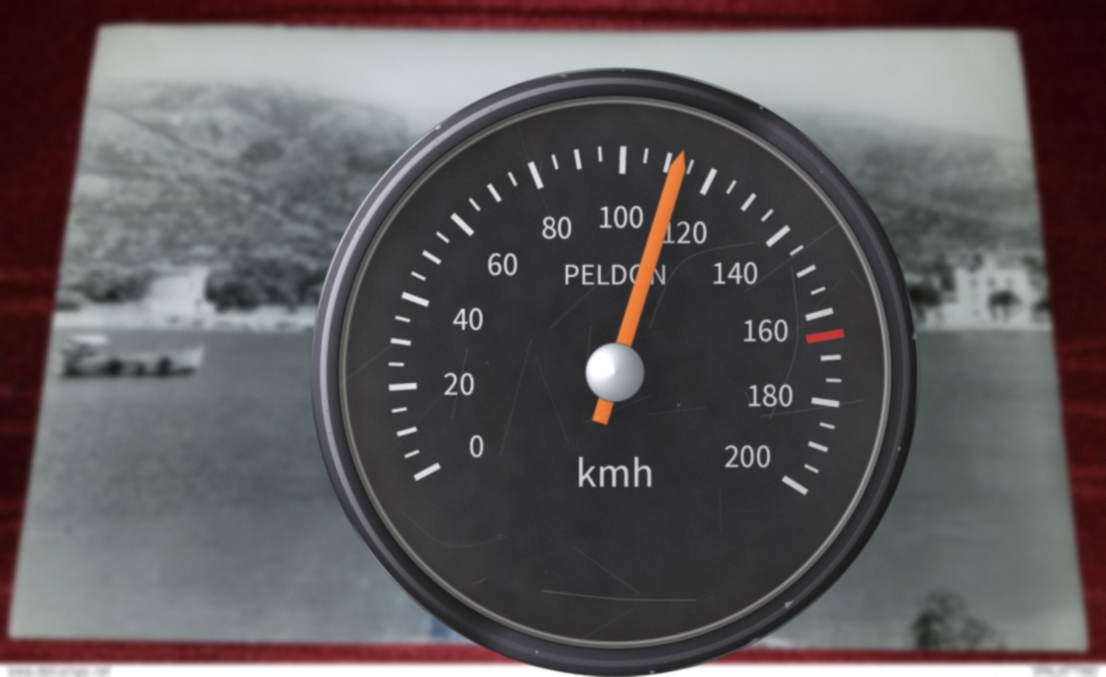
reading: **112.5** km/h
